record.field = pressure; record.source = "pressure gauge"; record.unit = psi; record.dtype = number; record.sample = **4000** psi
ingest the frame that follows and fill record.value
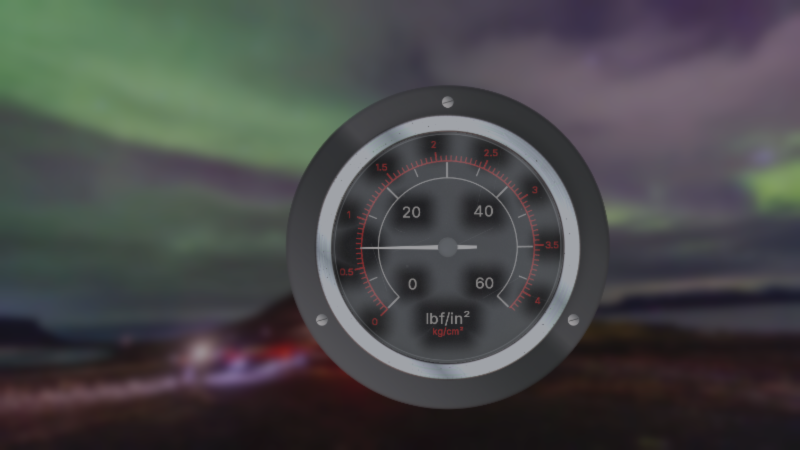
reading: **10** psi
